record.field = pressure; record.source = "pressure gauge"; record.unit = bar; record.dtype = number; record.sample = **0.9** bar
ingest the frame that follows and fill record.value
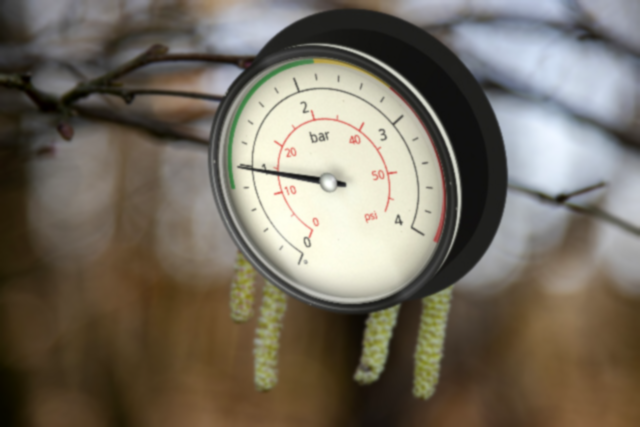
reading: **1** bar
